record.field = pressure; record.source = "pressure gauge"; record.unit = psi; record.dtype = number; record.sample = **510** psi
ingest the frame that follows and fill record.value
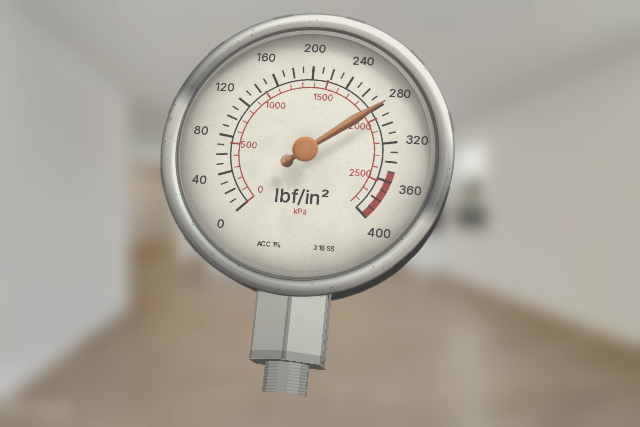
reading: **280** psi
